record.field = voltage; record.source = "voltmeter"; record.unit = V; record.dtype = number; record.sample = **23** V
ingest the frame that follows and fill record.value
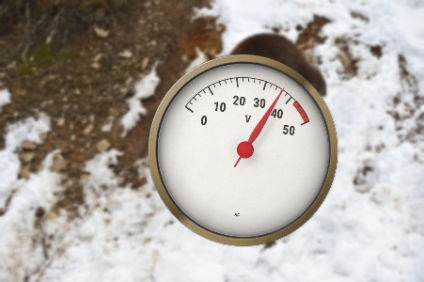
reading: **36** V
